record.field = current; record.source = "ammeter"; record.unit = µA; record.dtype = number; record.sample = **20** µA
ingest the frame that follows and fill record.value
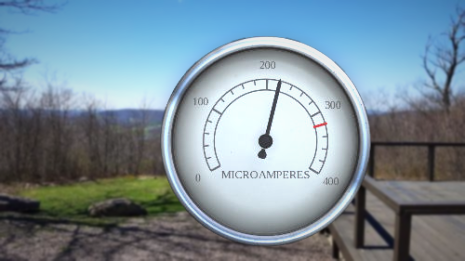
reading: **220** µA
